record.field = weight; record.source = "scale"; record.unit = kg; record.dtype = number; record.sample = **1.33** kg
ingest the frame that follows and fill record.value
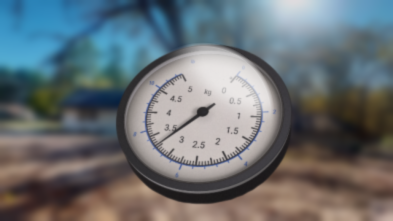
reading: **3.25** kg
